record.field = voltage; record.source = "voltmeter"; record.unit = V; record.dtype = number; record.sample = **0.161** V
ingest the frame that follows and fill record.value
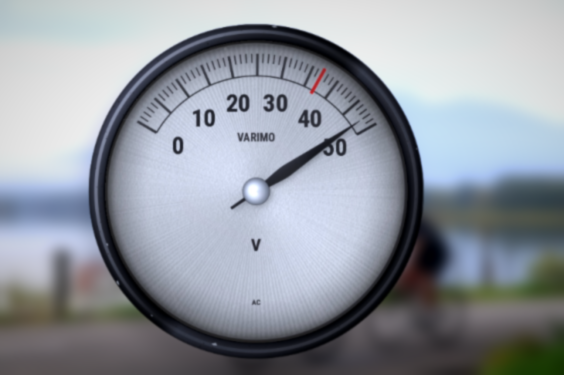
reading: **48** V
